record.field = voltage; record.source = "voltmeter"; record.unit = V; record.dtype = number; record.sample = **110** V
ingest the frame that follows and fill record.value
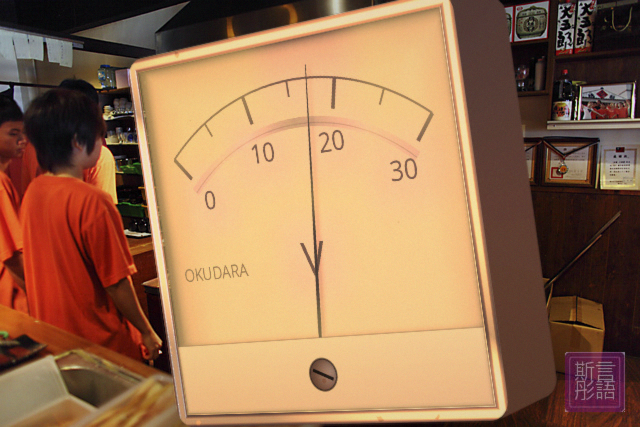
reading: **17.5** V
